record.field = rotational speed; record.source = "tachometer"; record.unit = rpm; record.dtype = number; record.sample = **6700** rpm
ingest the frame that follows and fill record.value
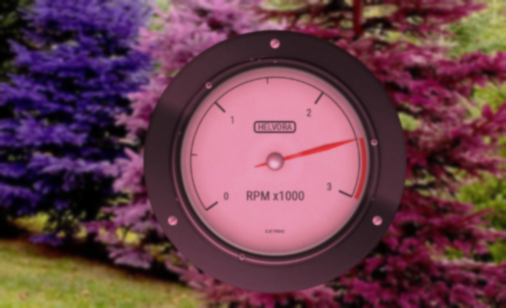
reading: **2500** rpm
